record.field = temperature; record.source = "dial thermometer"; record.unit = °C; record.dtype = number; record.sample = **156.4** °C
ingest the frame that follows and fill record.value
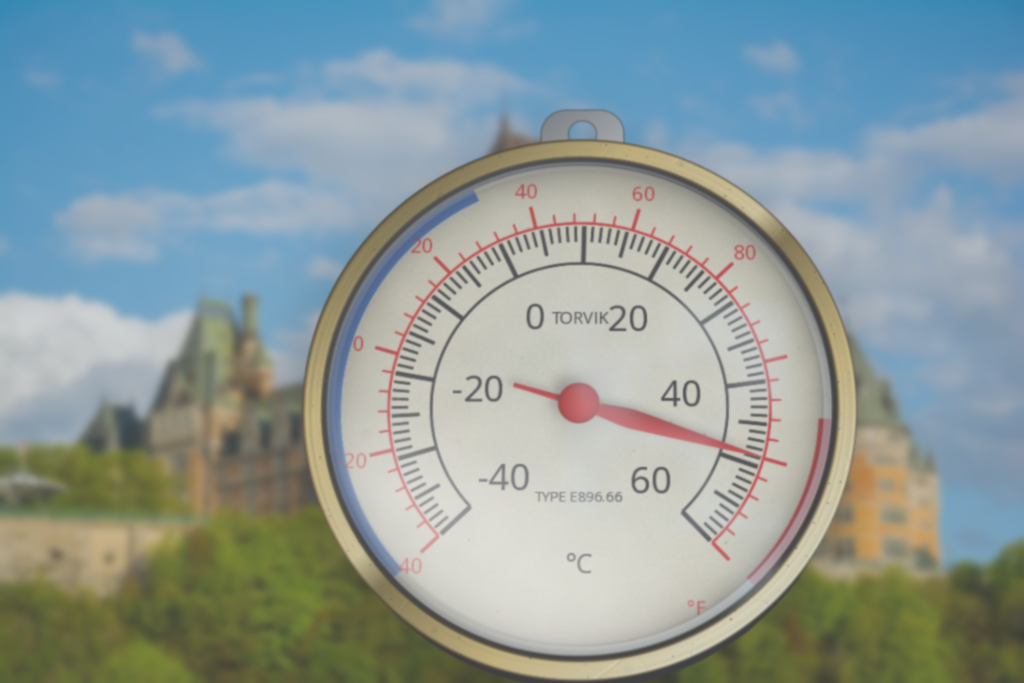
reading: **49** °C
